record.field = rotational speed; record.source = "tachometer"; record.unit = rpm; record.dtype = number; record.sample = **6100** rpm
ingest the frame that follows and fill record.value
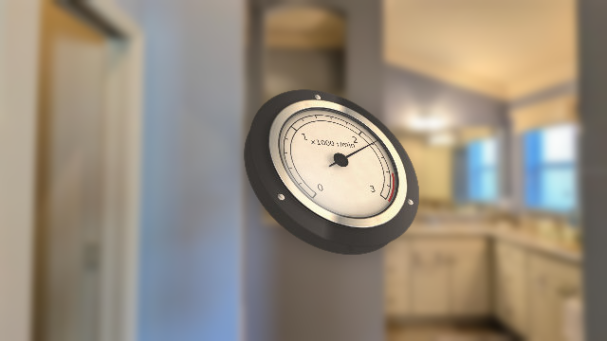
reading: **2200** rpm
